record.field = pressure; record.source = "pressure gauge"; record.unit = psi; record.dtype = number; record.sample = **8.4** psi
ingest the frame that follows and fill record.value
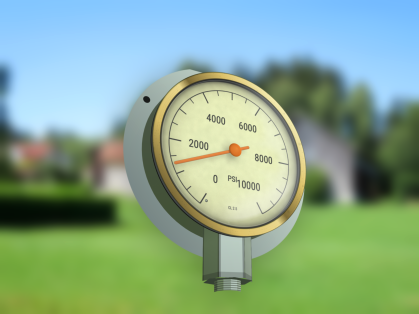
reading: **1250** psi
